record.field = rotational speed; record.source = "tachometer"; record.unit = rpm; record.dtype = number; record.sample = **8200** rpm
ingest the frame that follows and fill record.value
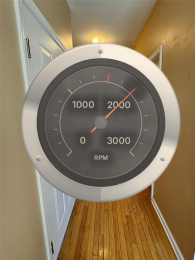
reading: **2000** rpm
